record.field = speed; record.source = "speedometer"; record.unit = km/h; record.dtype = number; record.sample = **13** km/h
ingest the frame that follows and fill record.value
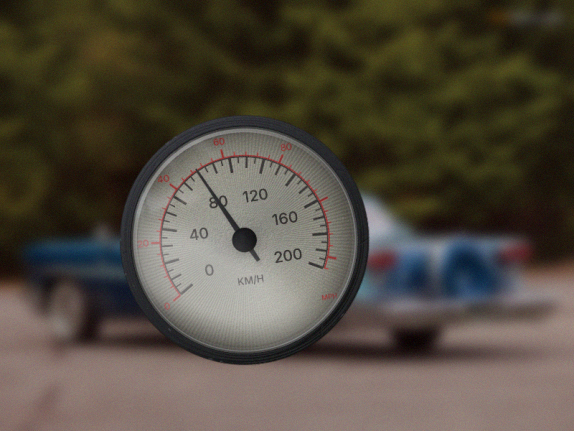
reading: **80** km/h
